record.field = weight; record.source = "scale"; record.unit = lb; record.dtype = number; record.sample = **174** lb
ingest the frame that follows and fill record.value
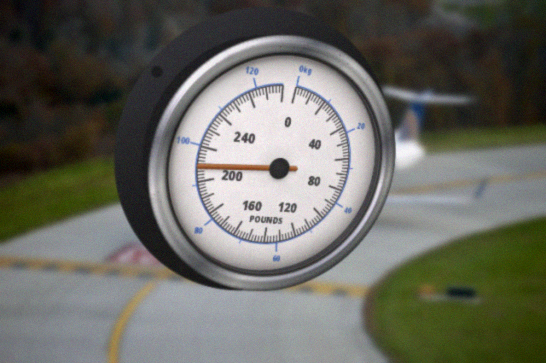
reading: **210** lb
